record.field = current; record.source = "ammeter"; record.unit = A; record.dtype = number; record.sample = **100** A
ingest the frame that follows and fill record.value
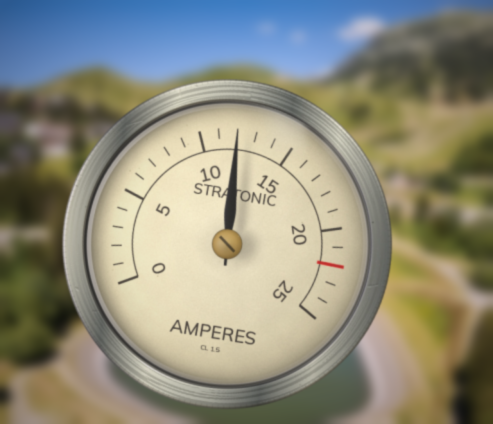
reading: **12** A
